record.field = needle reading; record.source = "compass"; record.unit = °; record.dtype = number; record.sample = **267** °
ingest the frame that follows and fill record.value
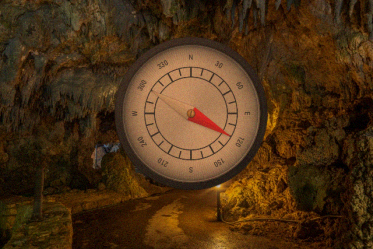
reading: **120** °
